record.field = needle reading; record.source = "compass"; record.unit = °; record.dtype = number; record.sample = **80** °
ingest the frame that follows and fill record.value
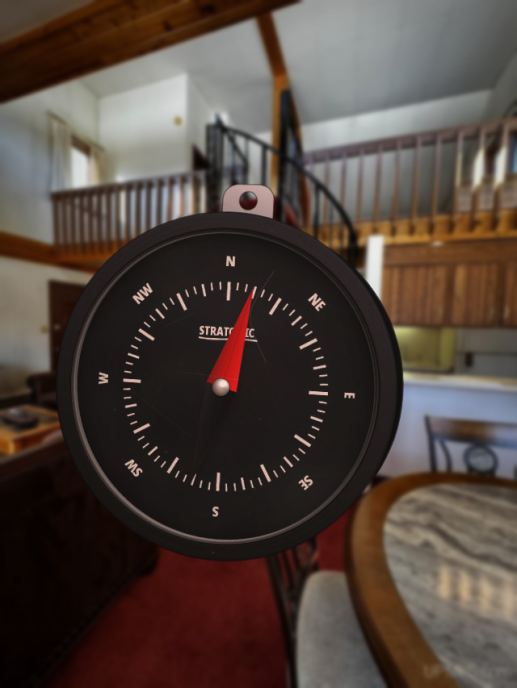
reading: **15** °
